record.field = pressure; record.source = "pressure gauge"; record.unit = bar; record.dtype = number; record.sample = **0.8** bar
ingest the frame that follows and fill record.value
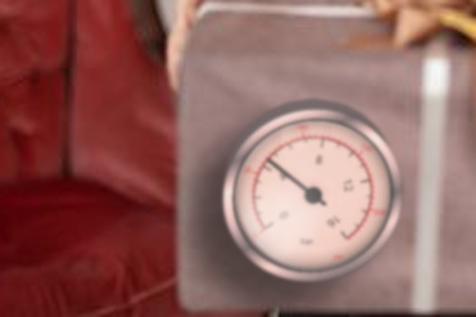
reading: **4.5** bar
